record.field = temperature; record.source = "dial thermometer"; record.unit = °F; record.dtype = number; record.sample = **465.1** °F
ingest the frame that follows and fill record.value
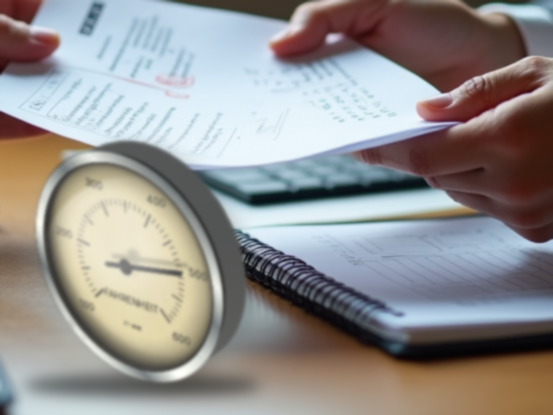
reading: **500** °F
